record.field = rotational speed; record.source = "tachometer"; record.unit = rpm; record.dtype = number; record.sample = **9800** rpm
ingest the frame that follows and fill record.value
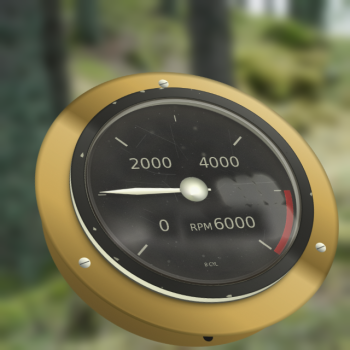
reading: **1000** rpm
